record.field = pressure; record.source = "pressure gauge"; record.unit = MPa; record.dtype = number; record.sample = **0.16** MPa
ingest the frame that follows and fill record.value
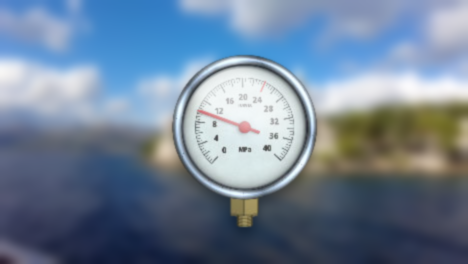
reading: **10** MPa
